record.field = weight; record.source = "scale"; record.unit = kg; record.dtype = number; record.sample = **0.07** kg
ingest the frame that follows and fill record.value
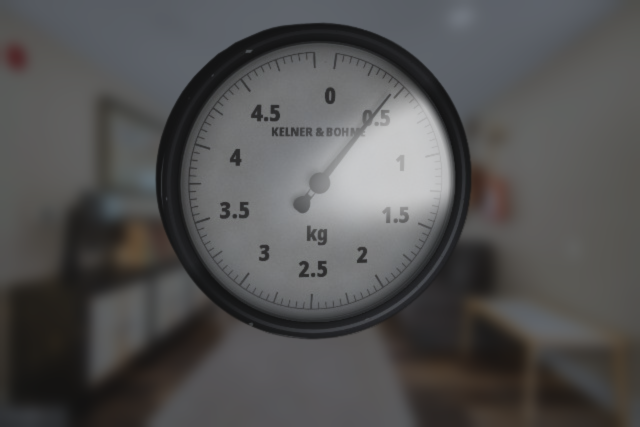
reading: **0.45** kg
